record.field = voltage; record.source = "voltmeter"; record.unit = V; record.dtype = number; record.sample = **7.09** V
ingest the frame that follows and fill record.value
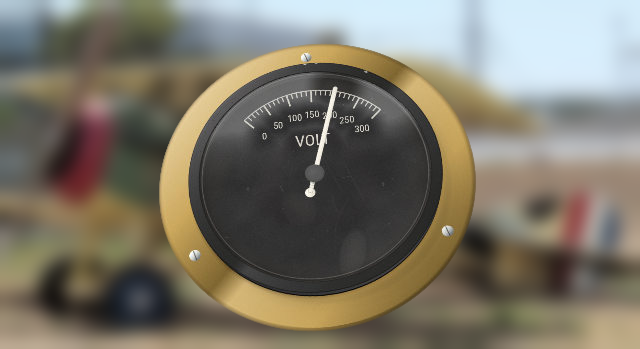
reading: **200** V
